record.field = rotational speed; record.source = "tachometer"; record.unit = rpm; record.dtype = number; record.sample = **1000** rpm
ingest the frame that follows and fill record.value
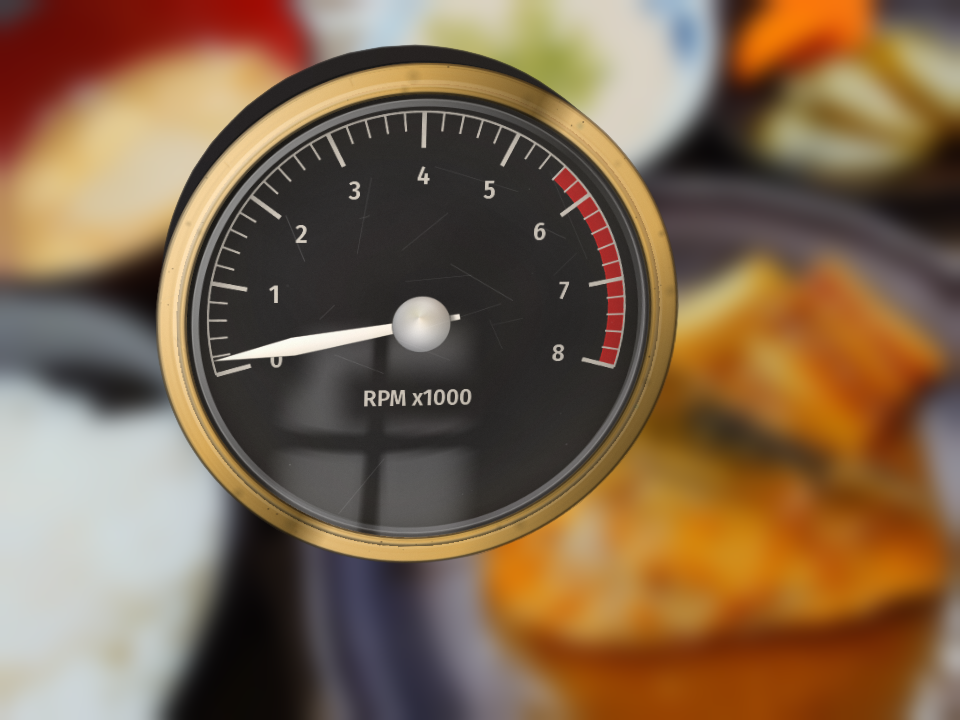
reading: **200** rpm
